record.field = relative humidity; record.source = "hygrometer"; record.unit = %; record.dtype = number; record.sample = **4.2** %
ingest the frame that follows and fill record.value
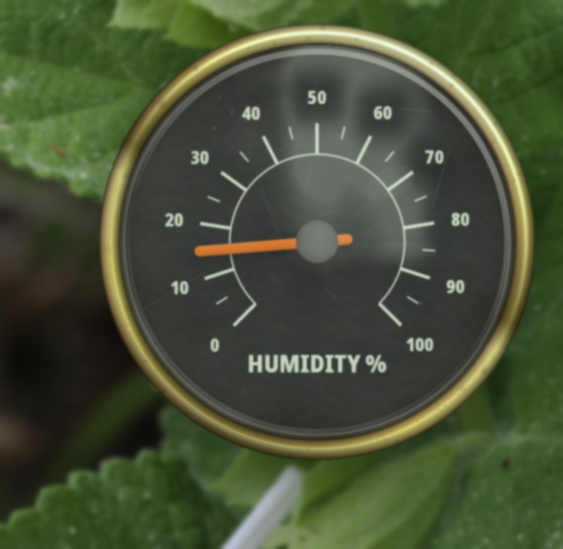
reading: **15** %
